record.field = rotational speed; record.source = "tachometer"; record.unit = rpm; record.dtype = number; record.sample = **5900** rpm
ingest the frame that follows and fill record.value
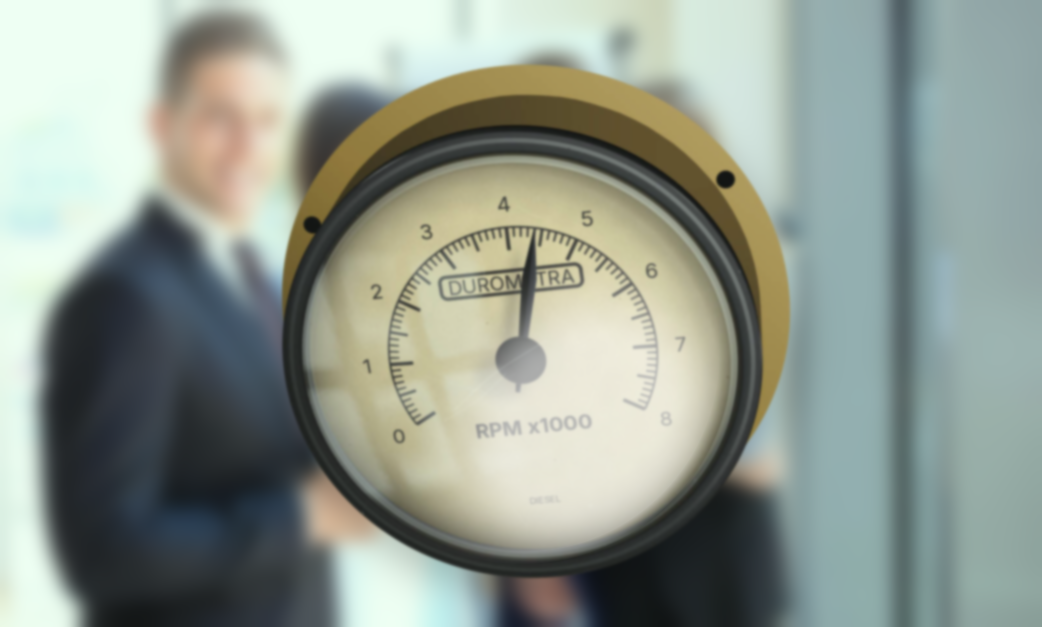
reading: **4400** rpm
